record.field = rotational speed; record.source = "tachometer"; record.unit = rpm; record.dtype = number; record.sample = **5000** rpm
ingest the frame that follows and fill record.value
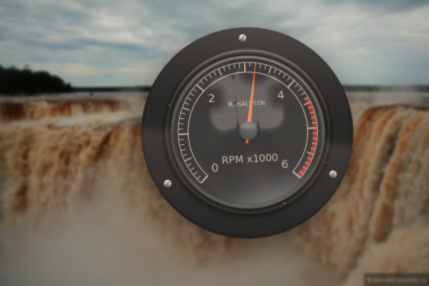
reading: **3200** rpm
